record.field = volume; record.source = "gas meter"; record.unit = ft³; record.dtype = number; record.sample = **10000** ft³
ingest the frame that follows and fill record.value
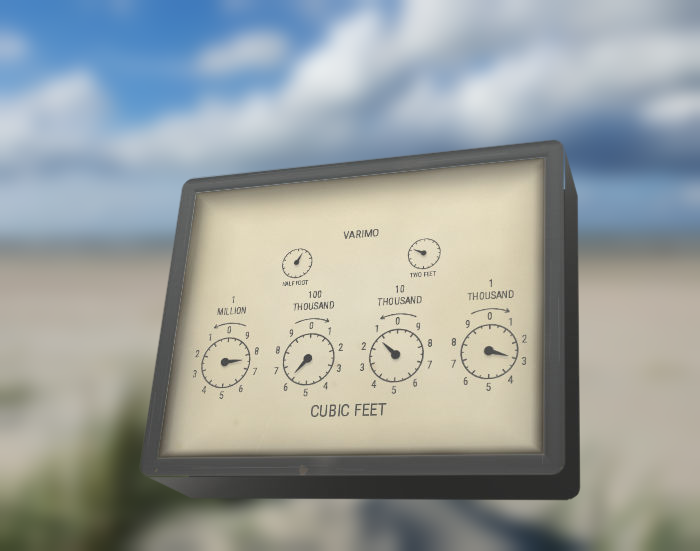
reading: **761300** ft³
